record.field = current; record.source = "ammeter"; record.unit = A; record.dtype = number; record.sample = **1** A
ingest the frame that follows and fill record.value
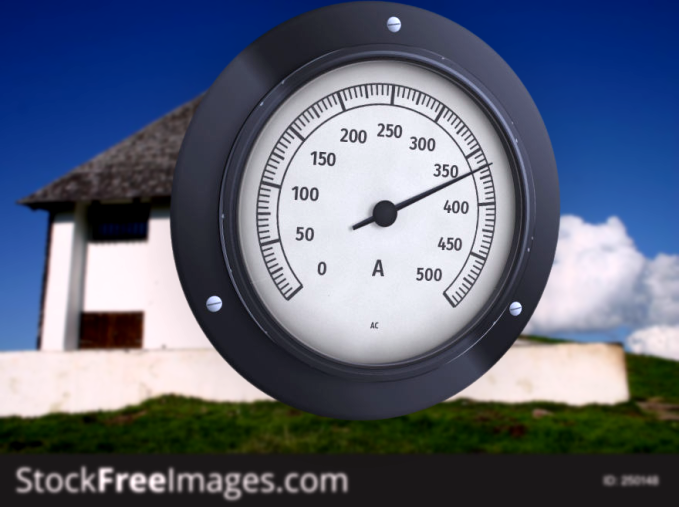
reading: **365** A
